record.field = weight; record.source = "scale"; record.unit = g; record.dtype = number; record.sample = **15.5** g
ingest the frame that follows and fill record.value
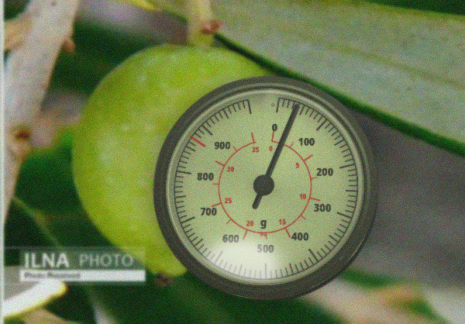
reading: **40** g
